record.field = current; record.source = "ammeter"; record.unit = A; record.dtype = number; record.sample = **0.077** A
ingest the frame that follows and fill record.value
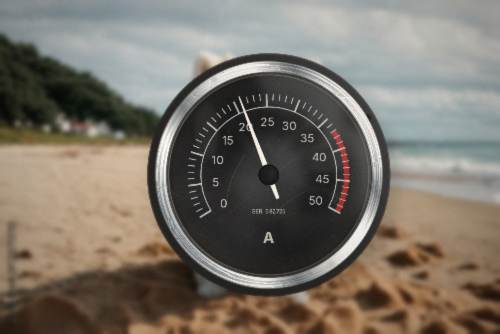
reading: **21** A
